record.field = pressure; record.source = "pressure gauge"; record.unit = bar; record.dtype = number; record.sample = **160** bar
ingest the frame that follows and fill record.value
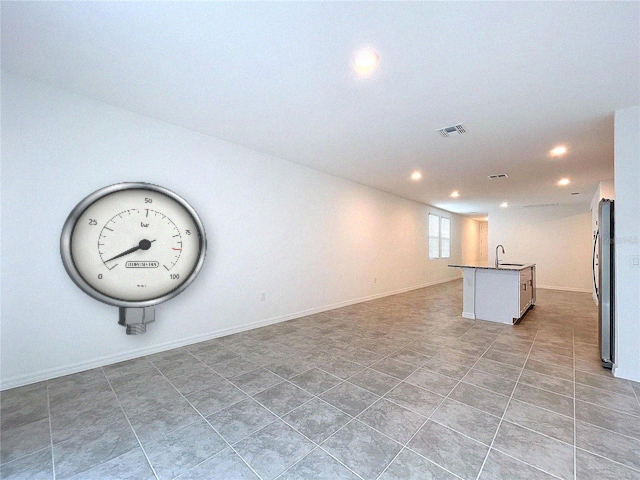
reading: **5** bar
